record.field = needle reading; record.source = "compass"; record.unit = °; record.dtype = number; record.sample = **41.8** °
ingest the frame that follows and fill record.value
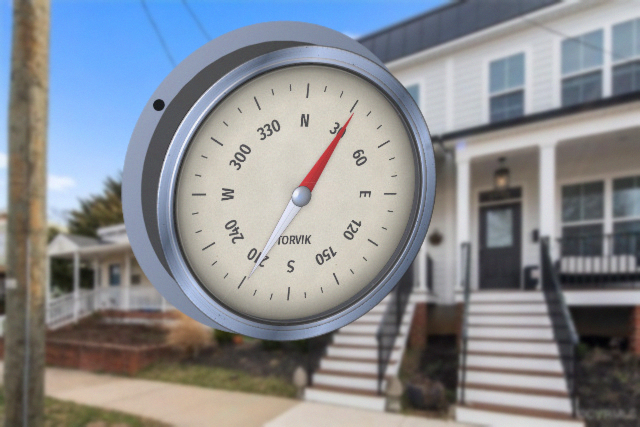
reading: **30** °
